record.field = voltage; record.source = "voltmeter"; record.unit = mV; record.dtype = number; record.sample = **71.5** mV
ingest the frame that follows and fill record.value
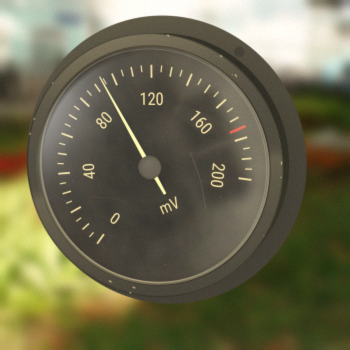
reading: **95** mV
